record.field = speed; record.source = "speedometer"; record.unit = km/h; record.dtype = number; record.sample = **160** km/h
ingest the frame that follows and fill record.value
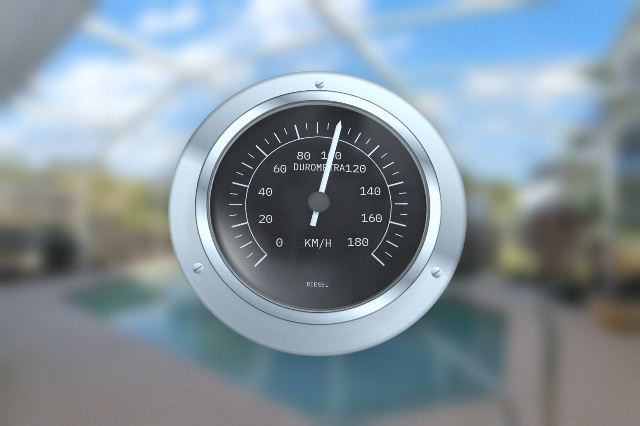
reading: **100** km/h
